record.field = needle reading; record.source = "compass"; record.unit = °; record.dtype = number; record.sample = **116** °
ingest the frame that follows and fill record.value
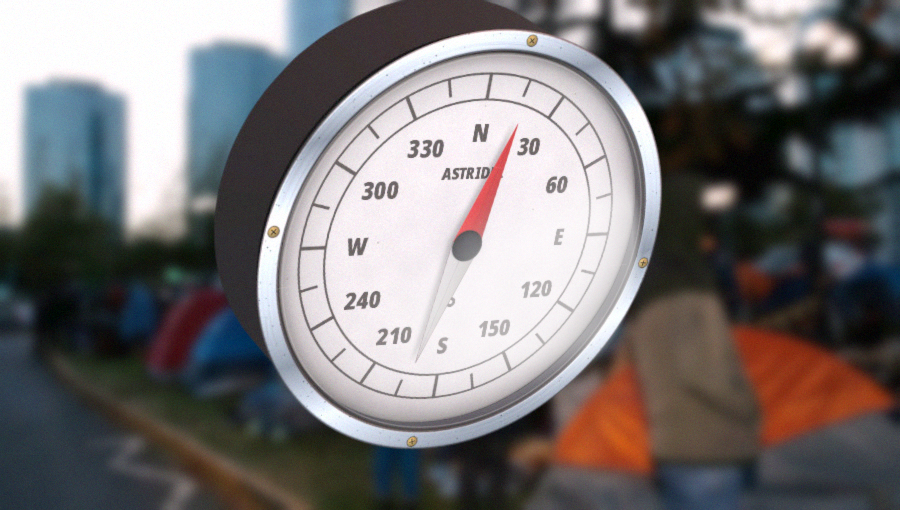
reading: **15** °
